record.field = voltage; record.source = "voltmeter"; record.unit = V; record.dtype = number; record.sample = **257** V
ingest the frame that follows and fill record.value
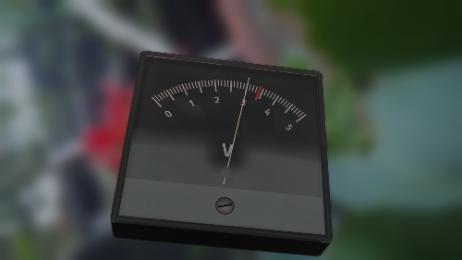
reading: **3** V
